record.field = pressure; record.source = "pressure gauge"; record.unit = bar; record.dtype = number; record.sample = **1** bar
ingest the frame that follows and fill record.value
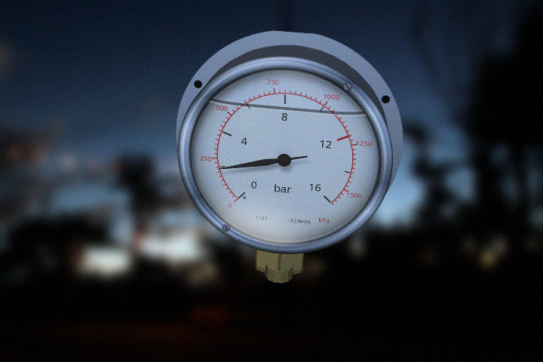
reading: **2** bar
